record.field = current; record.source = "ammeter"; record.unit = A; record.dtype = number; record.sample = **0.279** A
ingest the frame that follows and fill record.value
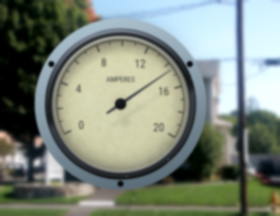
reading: **14.5** A
